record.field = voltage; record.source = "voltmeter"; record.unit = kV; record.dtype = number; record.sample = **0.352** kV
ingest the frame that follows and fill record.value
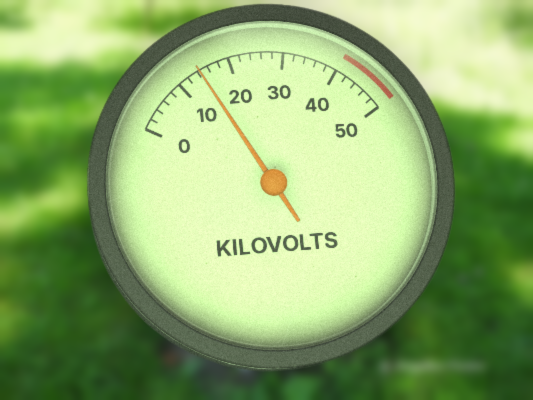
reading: **14** kV
